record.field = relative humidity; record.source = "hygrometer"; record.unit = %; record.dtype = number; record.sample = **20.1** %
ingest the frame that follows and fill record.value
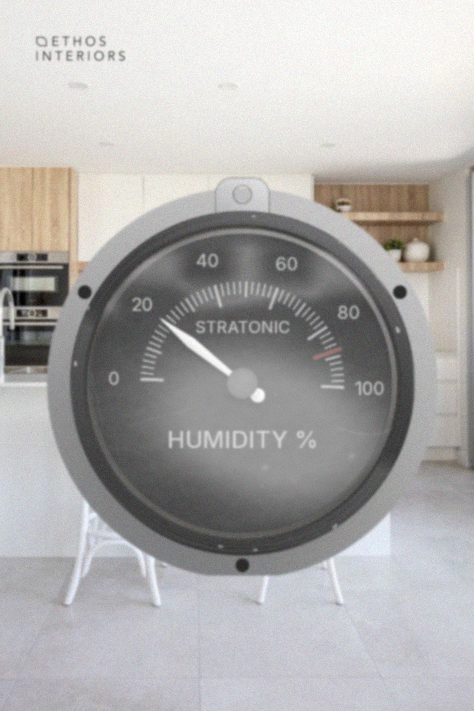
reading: **20** %
